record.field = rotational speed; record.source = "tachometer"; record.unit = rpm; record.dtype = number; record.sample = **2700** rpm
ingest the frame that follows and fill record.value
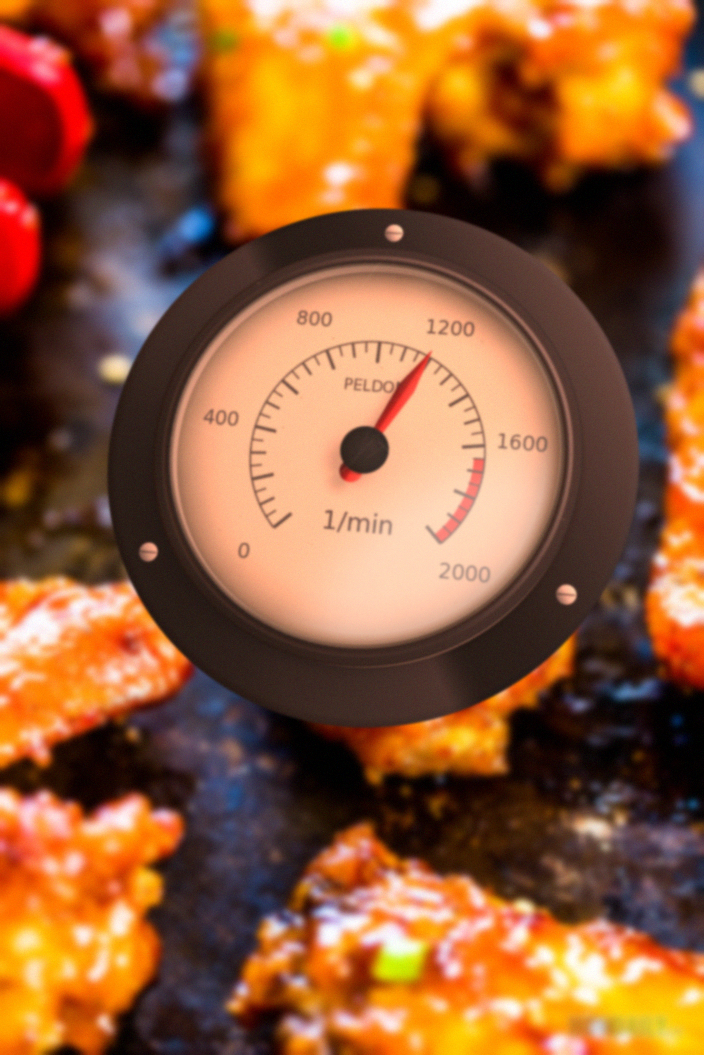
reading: **1200** rpm
